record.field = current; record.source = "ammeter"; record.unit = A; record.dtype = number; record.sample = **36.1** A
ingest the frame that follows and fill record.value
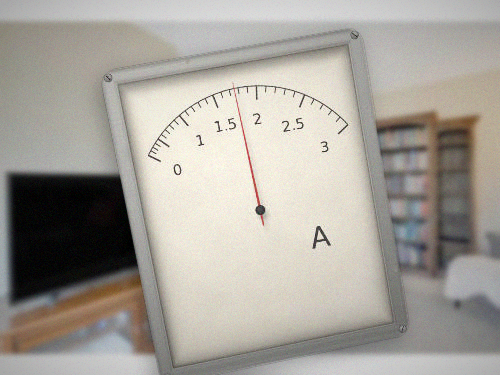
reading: **1.75** A
